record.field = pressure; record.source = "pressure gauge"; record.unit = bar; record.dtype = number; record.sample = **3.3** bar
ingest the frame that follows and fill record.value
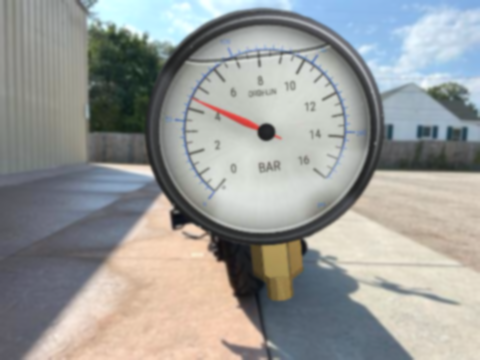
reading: **4.5** bar
